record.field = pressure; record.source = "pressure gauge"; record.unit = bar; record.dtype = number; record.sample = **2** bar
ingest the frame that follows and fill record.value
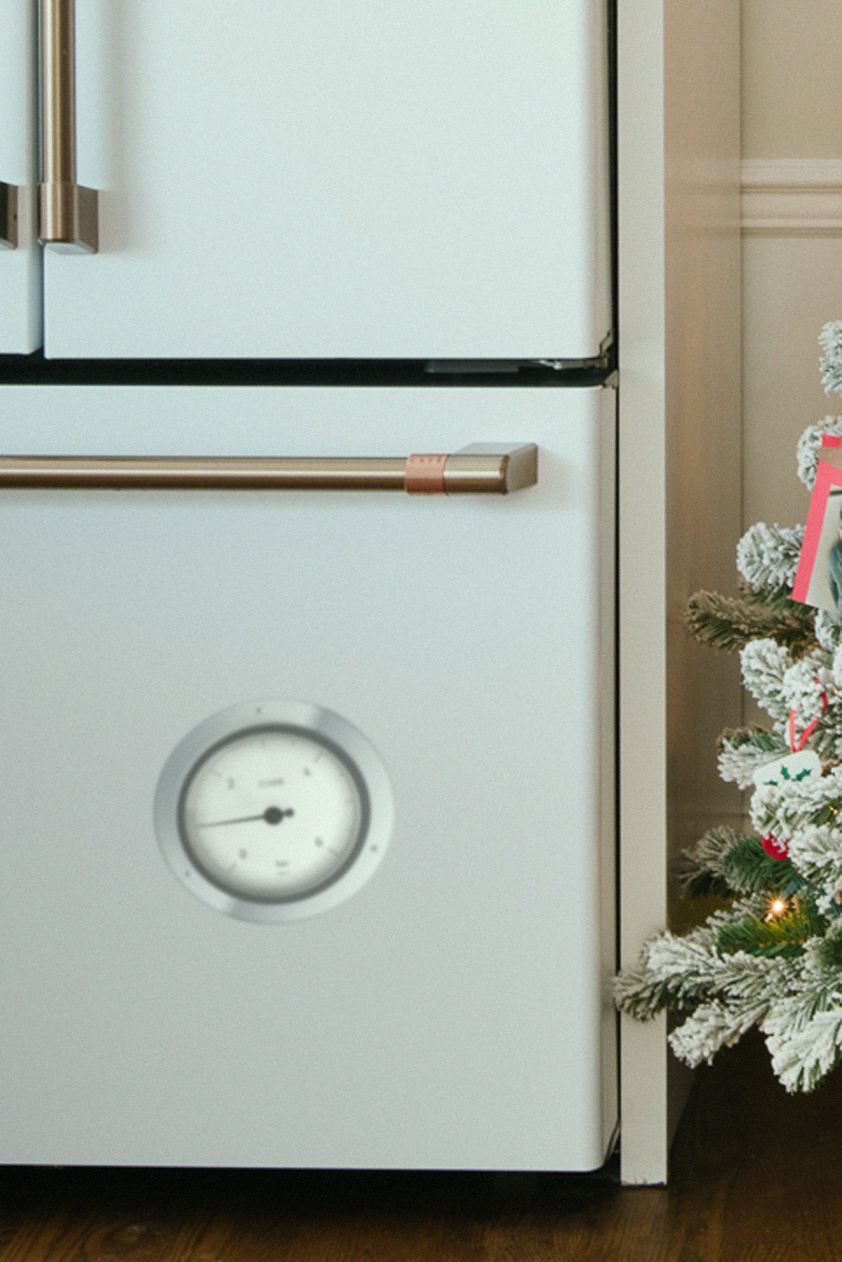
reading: **1** bar
